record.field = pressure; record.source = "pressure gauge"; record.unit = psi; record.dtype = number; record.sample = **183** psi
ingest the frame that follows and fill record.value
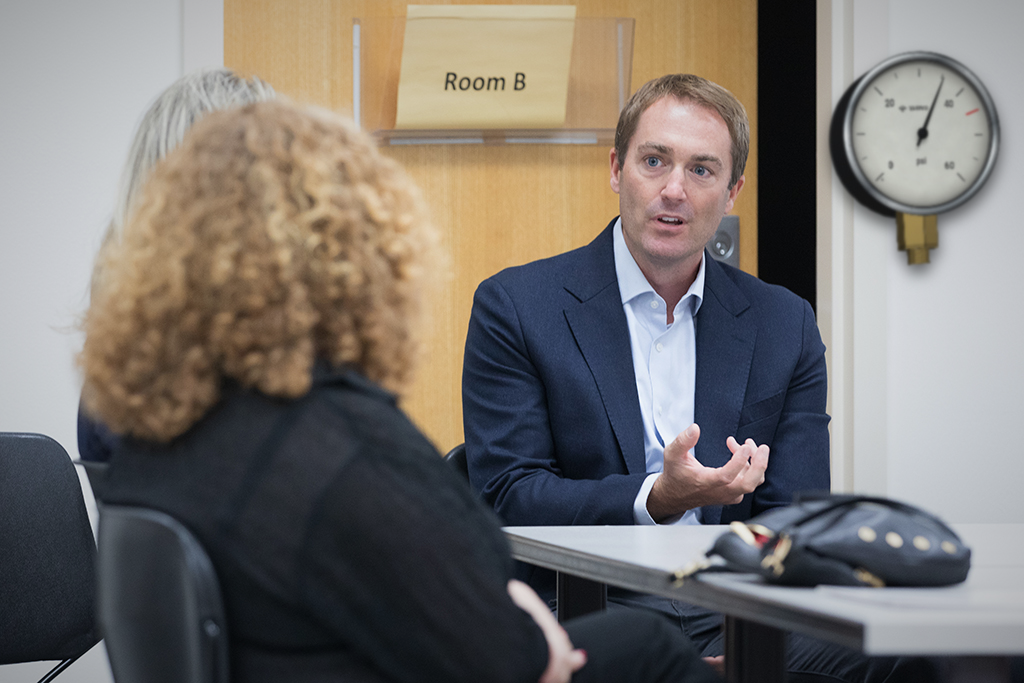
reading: **35** psi
